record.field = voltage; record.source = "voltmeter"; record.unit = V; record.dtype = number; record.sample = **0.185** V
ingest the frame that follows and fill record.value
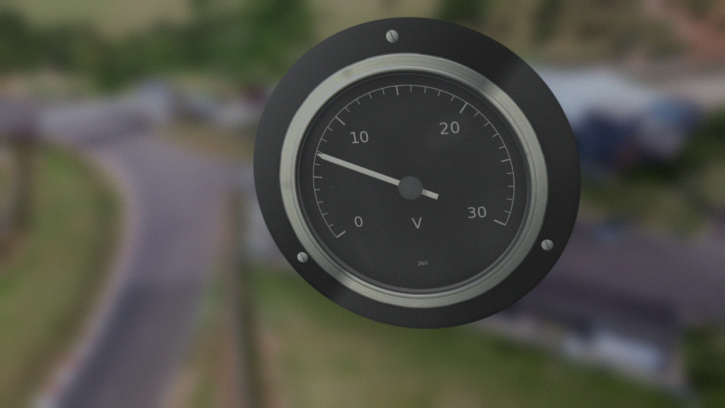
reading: **7** V
